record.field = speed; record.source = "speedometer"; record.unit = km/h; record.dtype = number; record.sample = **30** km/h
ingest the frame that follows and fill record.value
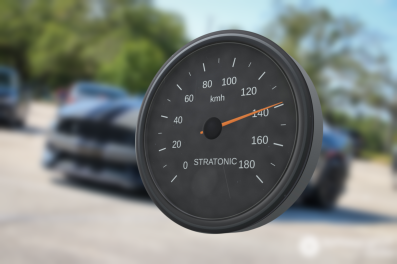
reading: **140** km/h
